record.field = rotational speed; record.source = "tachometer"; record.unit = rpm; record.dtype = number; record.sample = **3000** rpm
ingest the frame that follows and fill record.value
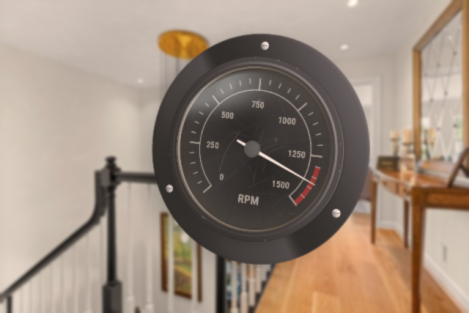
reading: **1375** rpm
